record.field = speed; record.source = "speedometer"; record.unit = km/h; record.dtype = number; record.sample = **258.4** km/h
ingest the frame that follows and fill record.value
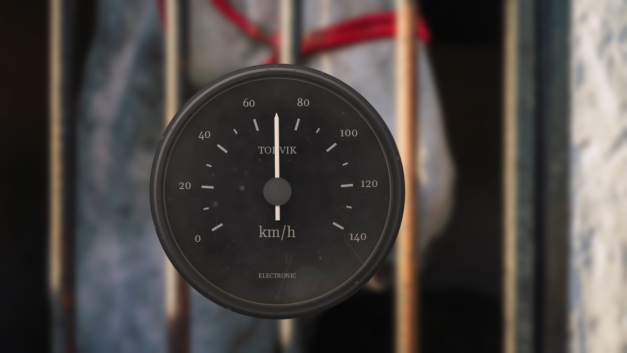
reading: **70** km/h
